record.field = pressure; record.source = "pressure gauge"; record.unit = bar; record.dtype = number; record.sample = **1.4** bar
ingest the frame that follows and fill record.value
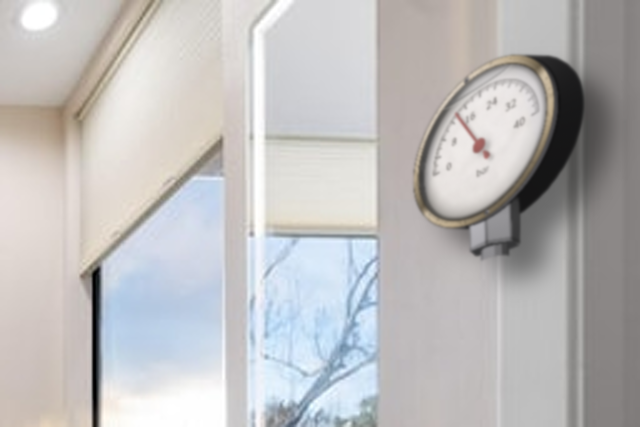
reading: **14** bar
